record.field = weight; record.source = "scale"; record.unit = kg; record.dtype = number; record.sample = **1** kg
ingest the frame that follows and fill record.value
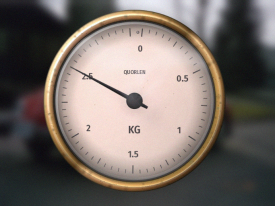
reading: **2.5** kg
